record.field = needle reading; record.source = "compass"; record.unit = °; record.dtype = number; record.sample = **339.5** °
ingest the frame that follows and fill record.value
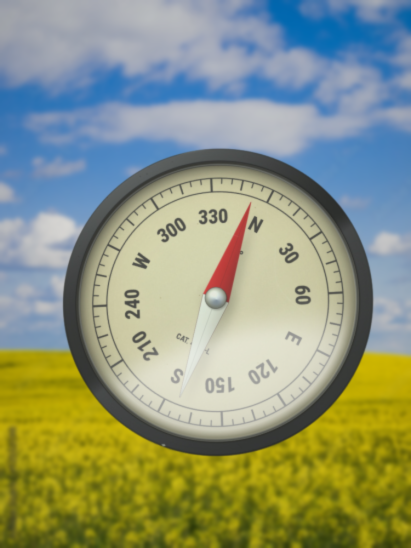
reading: **352.5** °
